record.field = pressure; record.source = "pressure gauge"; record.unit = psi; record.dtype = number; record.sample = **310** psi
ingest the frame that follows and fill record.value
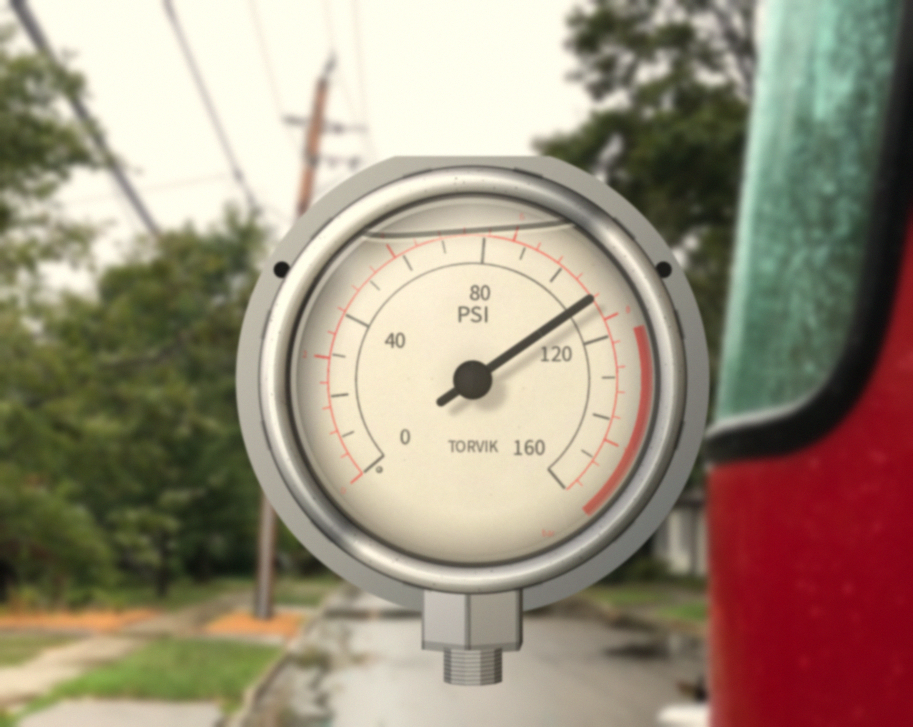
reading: **110** psi
